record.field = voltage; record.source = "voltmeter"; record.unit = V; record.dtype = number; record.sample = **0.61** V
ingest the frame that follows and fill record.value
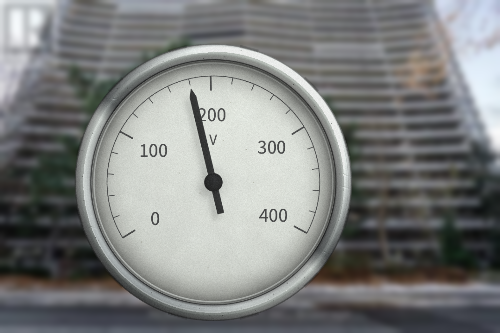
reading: **180** V
